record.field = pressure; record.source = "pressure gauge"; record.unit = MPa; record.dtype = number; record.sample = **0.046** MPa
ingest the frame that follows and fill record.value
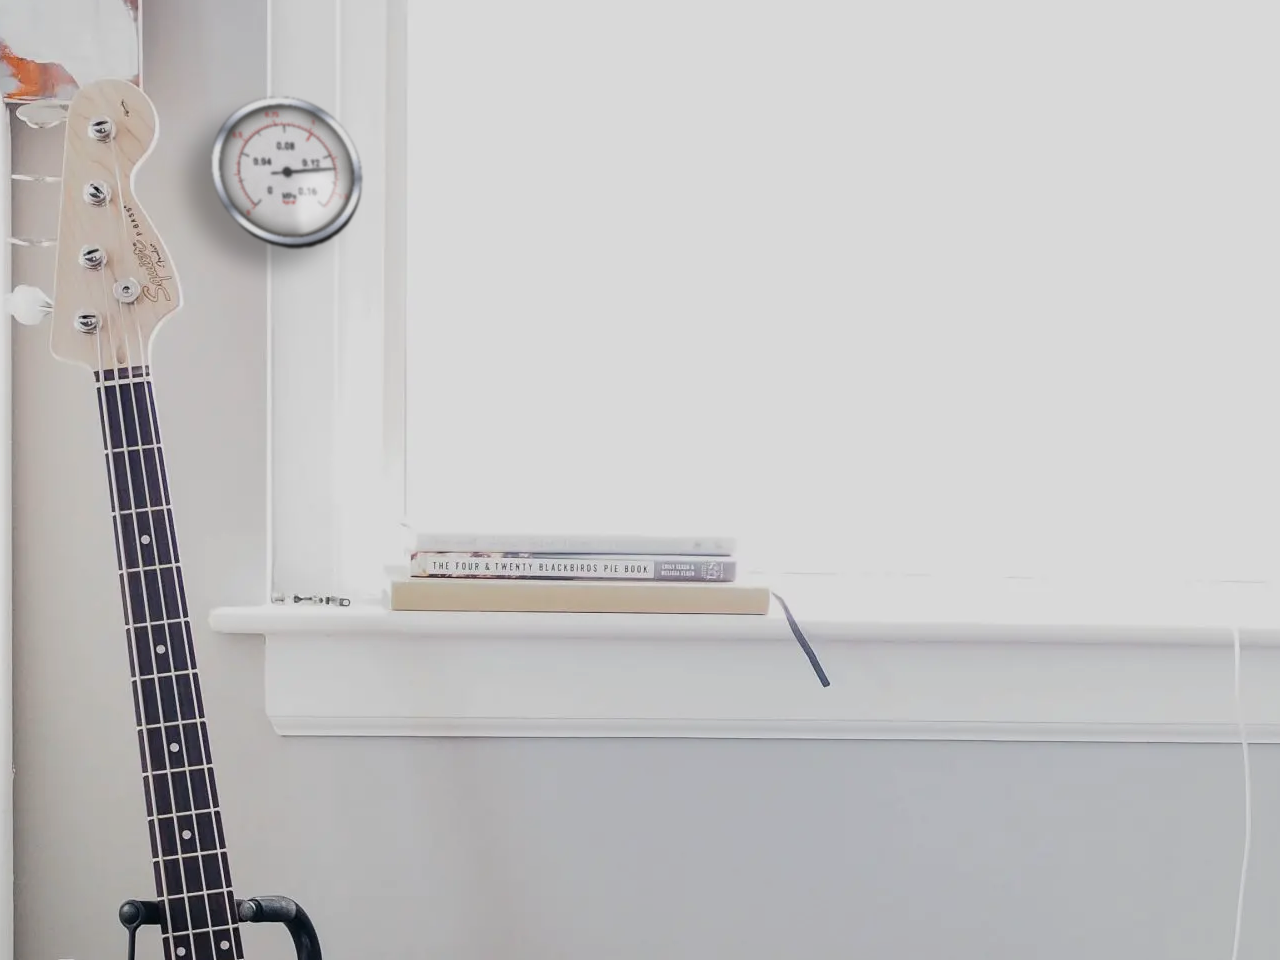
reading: **0.13** MPa
